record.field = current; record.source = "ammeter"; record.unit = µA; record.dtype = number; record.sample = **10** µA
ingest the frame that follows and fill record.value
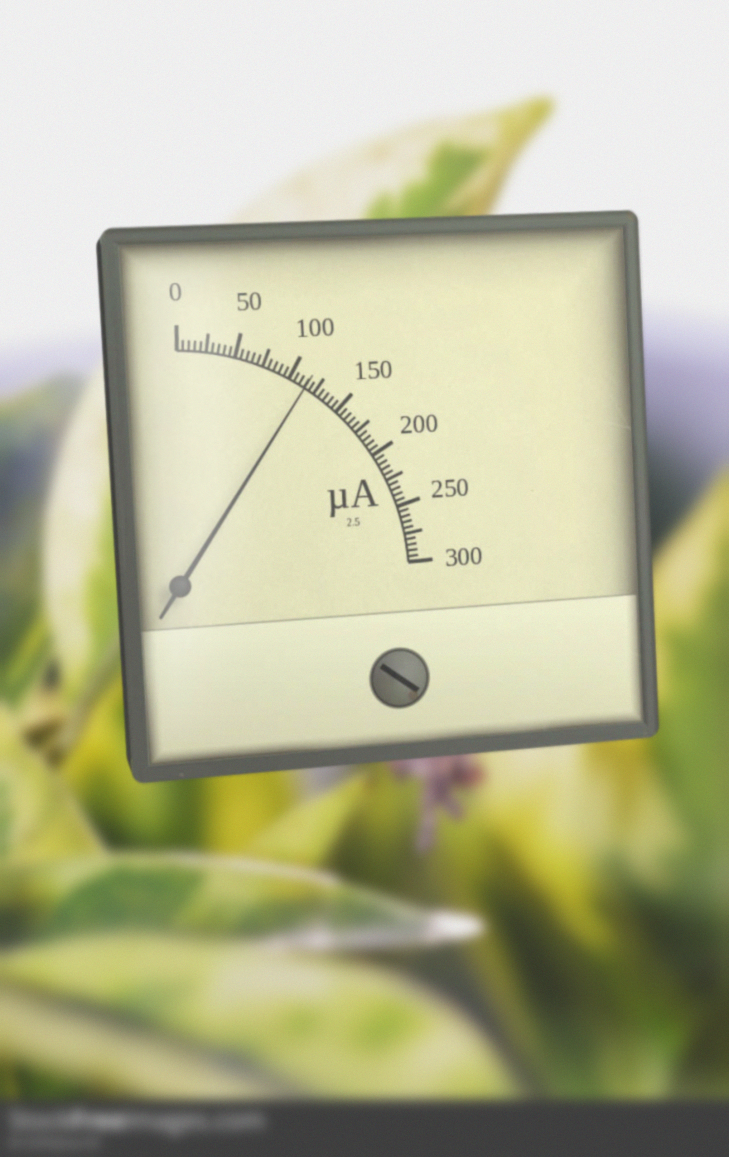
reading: **115** µA
